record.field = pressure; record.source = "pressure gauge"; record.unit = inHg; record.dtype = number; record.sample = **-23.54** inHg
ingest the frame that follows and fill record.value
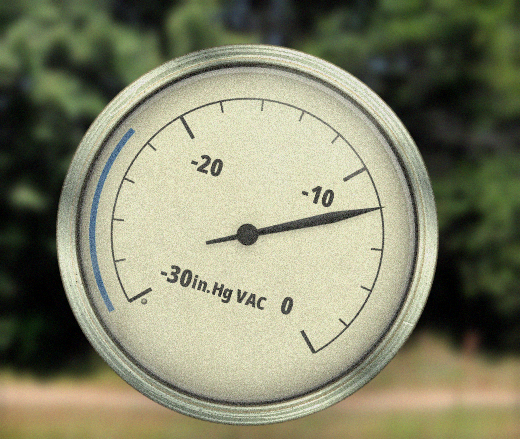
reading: **-8** inHg
